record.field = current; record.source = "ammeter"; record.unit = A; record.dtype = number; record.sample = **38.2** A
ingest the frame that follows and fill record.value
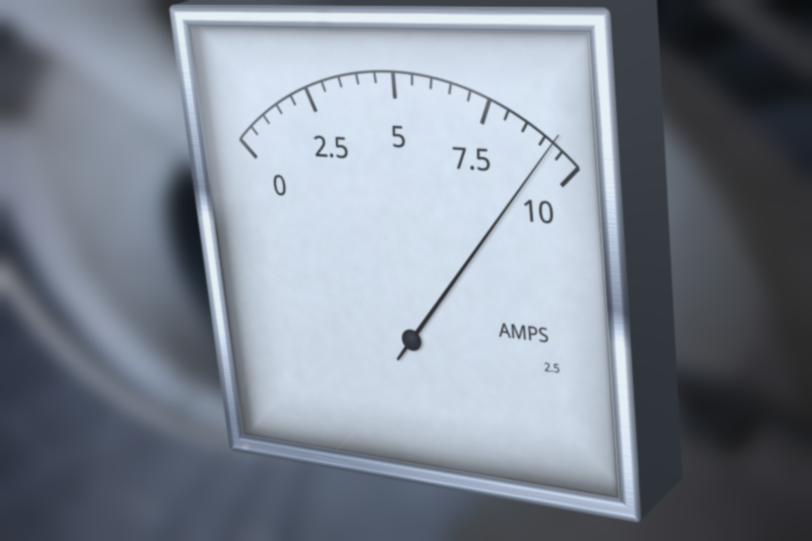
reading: **9.25** A
